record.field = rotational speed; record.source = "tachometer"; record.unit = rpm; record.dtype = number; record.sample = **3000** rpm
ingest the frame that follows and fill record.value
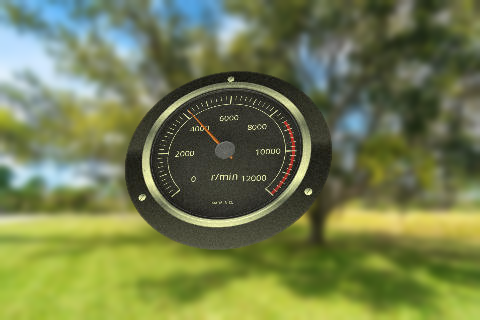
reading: **4200** rpm
